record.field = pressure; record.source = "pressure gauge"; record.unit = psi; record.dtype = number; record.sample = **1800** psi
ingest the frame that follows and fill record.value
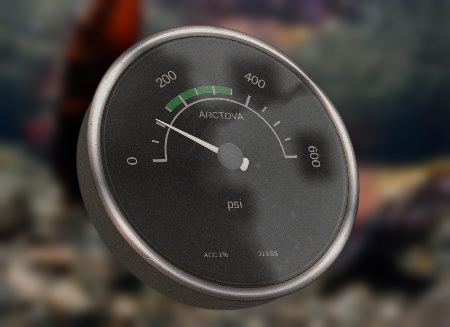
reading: **100** psi
